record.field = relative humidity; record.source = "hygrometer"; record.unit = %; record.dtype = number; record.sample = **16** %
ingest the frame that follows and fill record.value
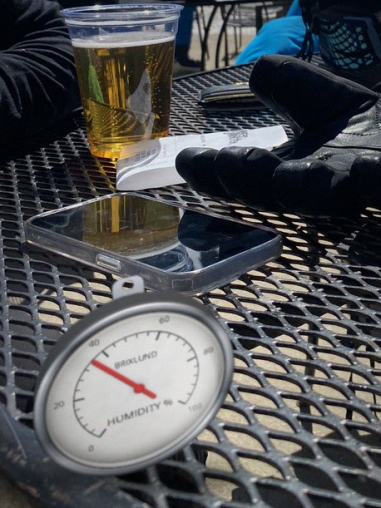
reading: **36** %
